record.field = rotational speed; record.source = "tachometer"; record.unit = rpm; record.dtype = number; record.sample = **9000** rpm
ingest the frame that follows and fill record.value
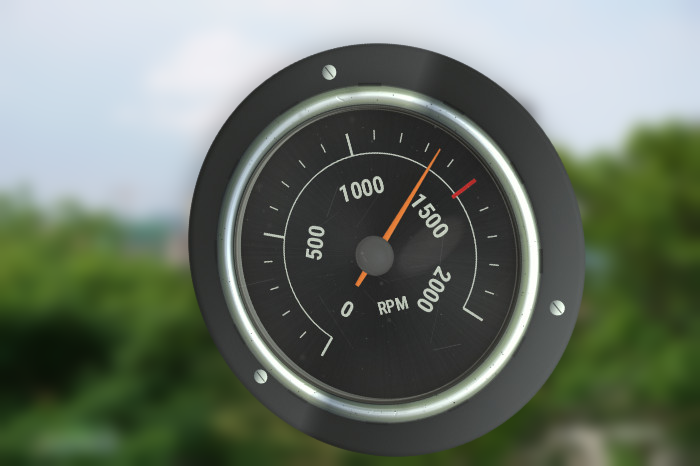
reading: **1350** rpm
